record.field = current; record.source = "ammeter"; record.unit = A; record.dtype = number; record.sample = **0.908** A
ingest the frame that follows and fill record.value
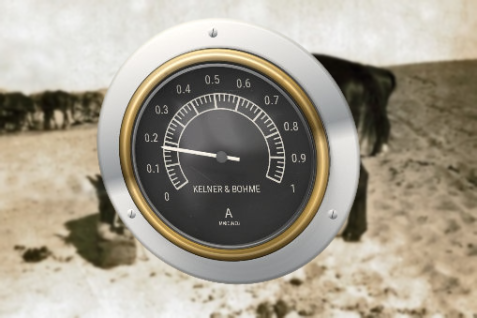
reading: **0.18** A
